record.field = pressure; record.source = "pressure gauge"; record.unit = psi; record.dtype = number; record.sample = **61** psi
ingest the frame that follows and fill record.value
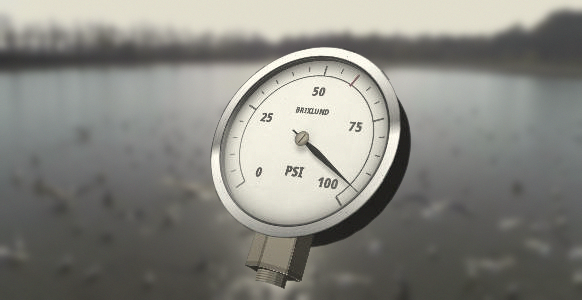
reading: **95** psi
